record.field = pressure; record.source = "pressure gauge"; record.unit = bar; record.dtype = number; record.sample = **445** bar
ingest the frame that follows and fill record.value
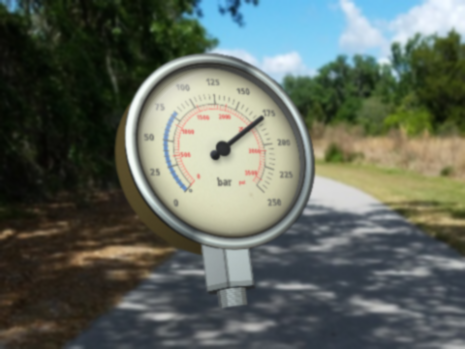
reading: **175** bar
